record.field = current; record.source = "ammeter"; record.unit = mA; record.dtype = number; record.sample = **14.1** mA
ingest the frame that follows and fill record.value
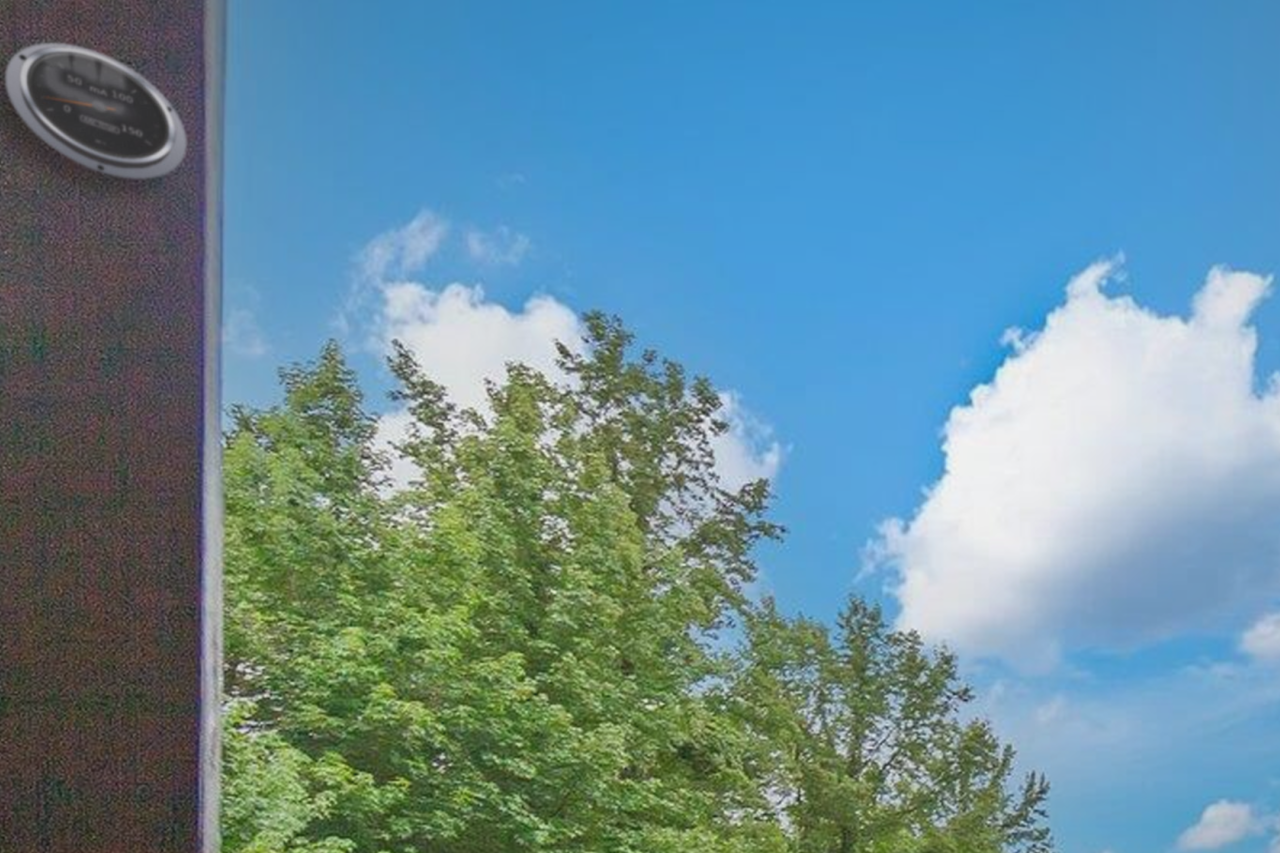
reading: **10** mA
